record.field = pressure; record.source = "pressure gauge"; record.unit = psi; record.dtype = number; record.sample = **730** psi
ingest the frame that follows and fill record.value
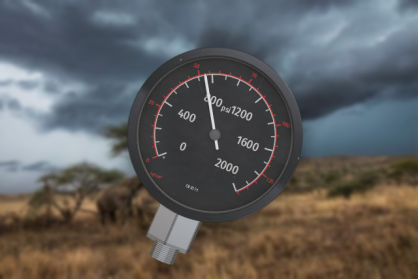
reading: **750** psi
